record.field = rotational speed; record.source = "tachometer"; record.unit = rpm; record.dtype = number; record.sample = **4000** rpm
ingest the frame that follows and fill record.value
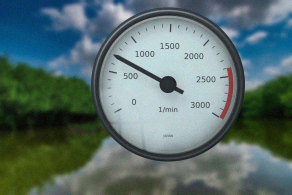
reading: **700** rpm
